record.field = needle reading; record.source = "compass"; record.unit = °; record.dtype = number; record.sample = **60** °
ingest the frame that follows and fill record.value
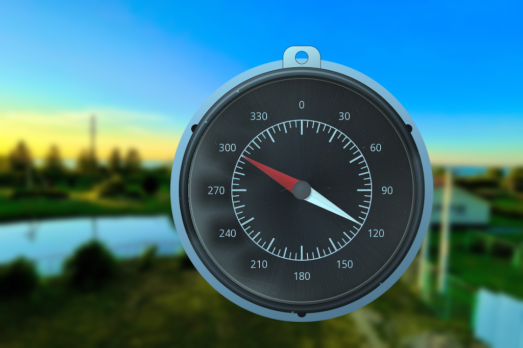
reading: **300** °
